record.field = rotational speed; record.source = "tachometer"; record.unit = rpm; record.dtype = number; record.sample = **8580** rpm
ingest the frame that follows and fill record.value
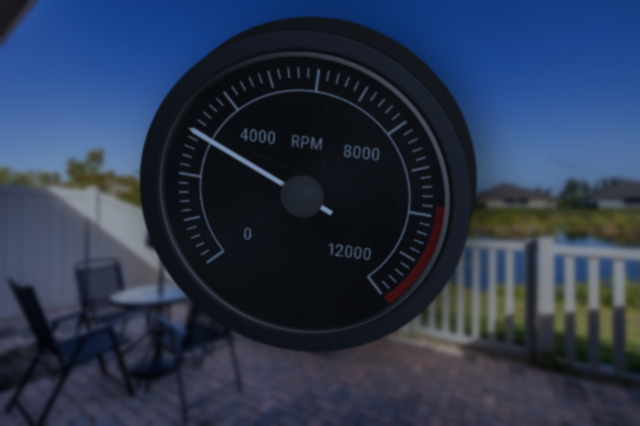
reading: **3000** rpm
